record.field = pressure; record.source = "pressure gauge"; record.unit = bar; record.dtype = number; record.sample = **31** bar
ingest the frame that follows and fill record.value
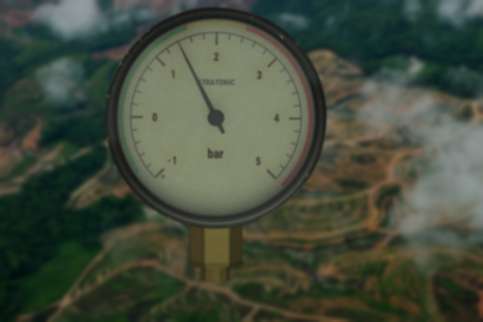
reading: **1.4** bar
